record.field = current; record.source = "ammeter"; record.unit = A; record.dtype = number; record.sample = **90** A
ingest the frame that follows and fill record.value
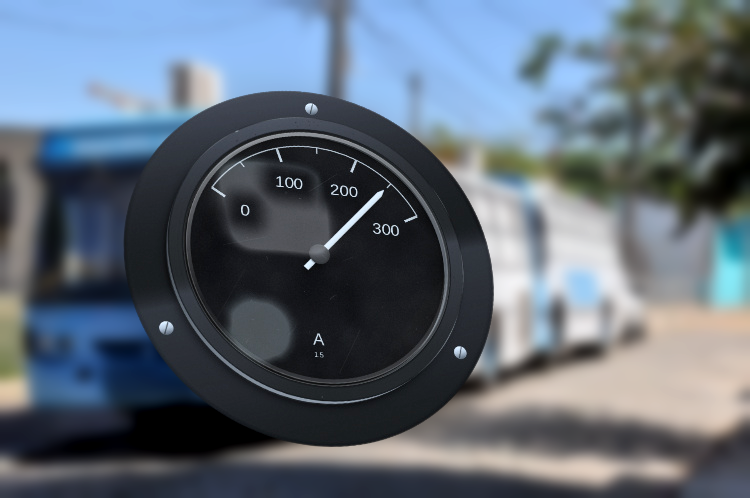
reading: **250** A
